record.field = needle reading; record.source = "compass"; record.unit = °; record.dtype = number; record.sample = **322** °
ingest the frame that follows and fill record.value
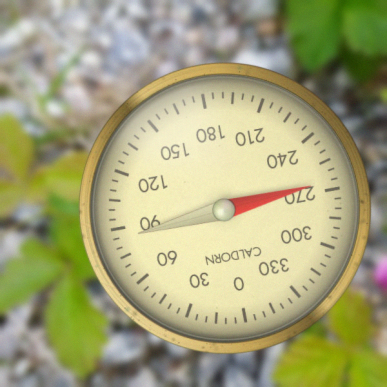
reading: **265** °
